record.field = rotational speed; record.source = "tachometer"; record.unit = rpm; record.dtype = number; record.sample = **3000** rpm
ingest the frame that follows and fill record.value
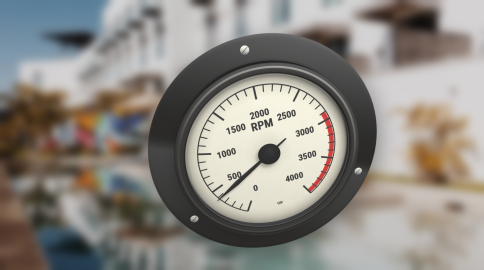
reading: **400** rpm
